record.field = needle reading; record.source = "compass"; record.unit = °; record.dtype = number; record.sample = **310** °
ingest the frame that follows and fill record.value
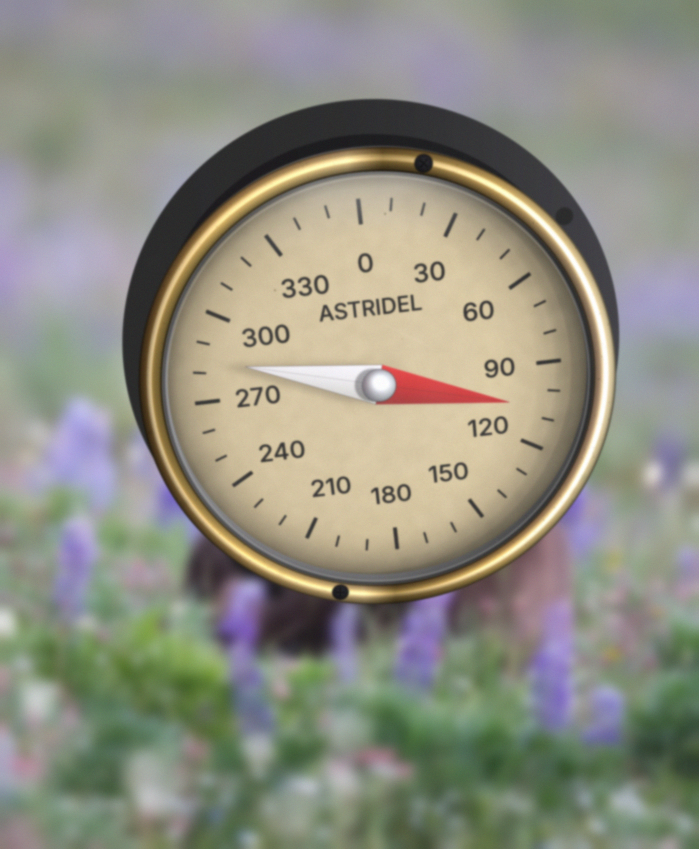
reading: **105** °
